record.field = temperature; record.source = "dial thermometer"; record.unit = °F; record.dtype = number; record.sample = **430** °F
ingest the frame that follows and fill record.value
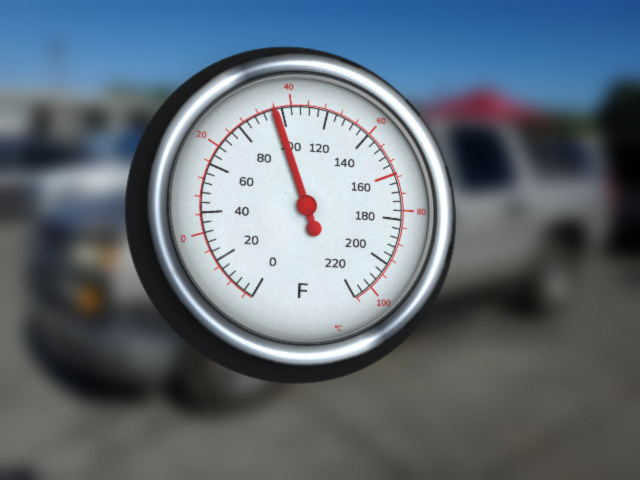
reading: **96** °F
